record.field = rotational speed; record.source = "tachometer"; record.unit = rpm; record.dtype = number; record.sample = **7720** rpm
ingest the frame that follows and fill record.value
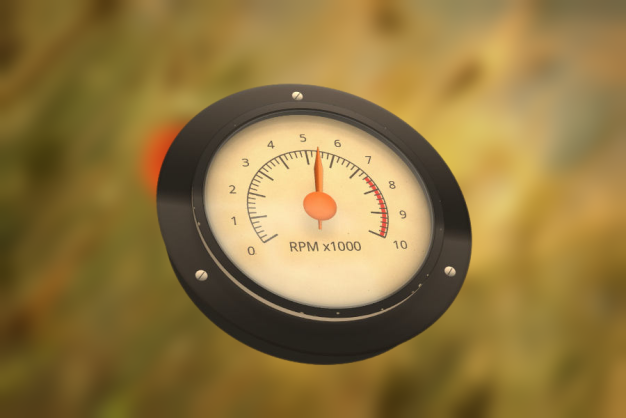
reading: **5400** rpm
